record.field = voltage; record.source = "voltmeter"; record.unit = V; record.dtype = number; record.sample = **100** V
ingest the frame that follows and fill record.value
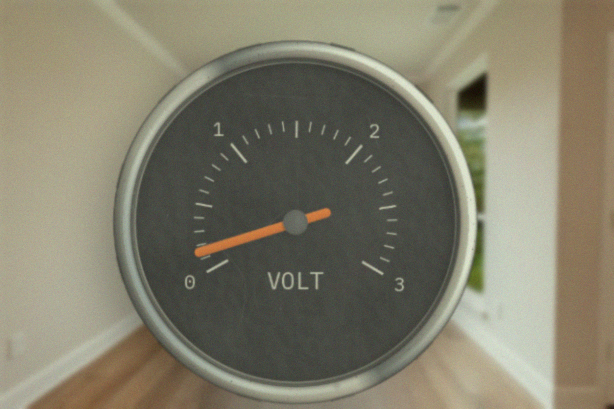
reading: **0.15** V
